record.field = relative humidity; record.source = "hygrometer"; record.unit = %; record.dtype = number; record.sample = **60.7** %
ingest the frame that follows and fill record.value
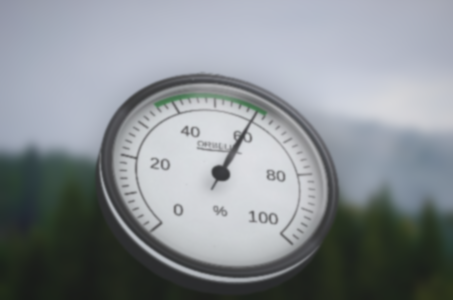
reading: **60** %
